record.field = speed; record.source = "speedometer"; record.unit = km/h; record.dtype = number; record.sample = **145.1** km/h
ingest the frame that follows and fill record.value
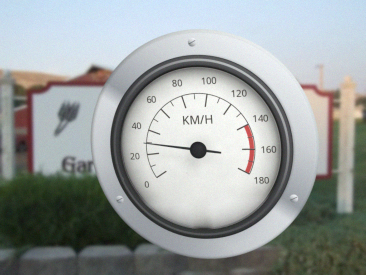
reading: **30** km/h
